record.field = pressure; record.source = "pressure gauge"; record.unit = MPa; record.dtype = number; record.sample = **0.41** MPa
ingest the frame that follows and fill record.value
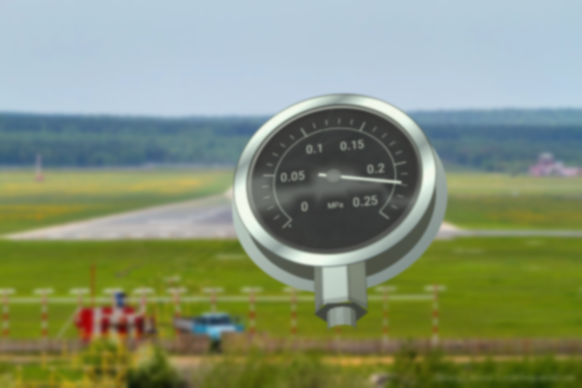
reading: **0.22** MPa
